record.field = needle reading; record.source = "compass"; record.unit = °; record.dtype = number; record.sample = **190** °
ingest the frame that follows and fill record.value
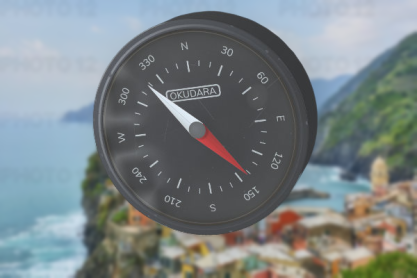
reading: **140** °
